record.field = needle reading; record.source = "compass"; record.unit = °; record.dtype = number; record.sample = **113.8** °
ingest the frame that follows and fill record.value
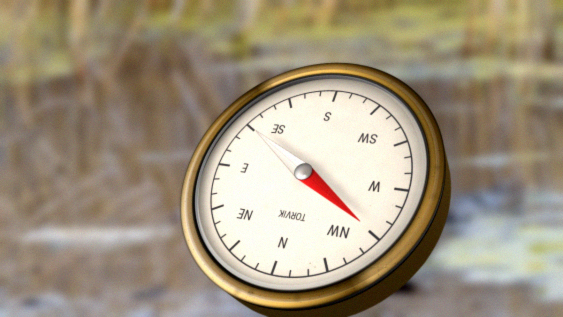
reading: **300** °
